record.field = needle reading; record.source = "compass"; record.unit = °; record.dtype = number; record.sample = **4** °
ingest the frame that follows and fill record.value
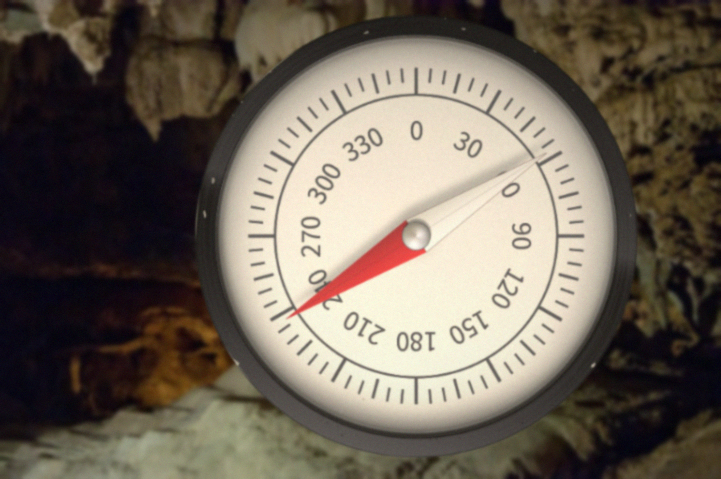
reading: **237.5** °
